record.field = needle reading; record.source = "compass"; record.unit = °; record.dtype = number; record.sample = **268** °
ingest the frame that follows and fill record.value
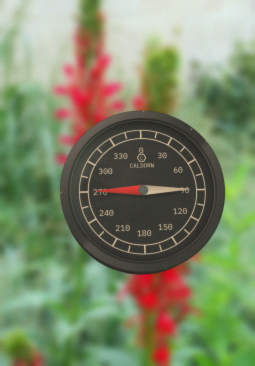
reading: **270** °
